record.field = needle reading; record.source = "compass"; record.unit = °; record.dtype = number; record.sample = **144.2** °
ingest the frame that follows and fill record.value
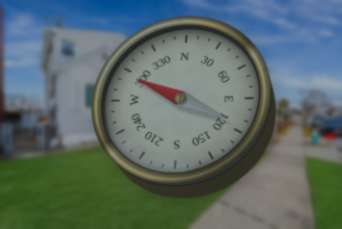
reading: **295** °
